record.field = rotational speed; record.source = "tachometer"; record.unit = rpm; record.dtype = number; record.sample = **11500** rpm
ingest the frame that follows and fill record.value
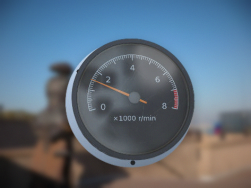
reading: **1500** rpm
